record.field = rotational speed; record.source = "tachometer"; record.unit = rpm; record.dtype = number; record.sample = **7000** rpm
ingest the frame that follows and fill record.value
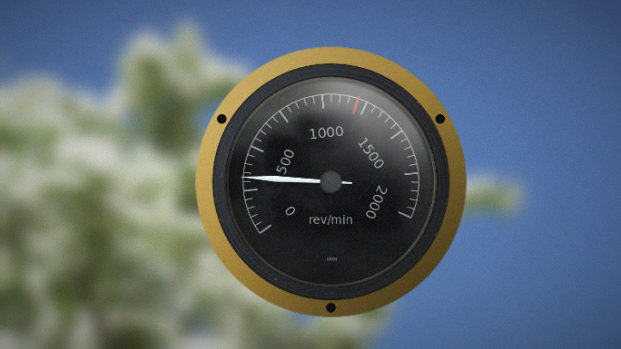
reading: **325** rpm
